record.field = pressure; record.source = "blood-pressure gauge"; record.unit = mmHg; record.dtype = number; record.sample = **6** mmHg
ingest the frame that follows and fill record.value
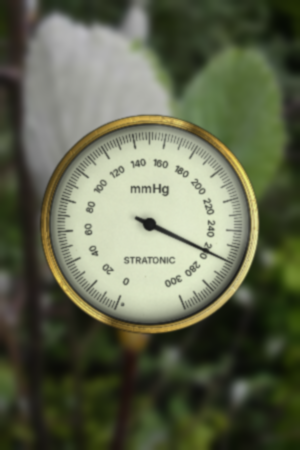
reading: **260** mmHg
